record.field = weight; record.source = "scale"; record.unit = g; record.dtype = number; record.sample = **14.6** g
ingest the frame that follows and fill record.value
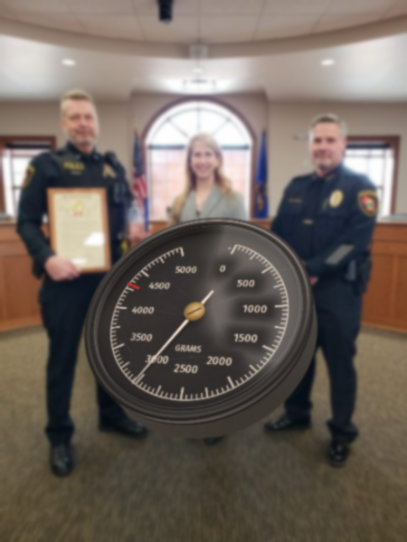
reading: **3000** g
